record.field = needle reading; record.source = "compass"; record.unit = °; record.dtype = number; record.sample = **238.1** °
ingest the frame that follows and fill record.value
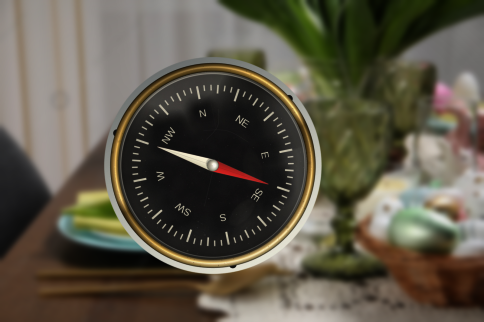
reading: **120** °
